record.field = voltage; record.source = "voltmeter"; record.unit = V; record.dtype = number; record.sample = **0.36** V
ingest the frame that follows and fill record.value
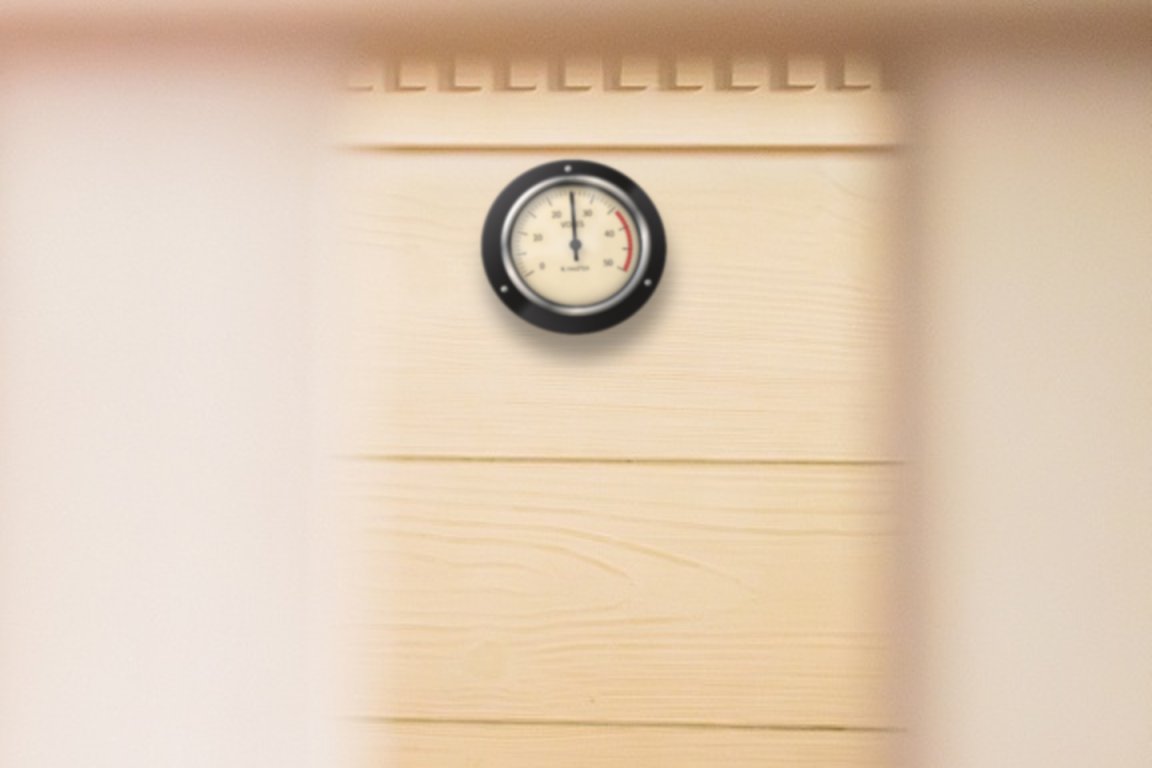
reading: **25** V
